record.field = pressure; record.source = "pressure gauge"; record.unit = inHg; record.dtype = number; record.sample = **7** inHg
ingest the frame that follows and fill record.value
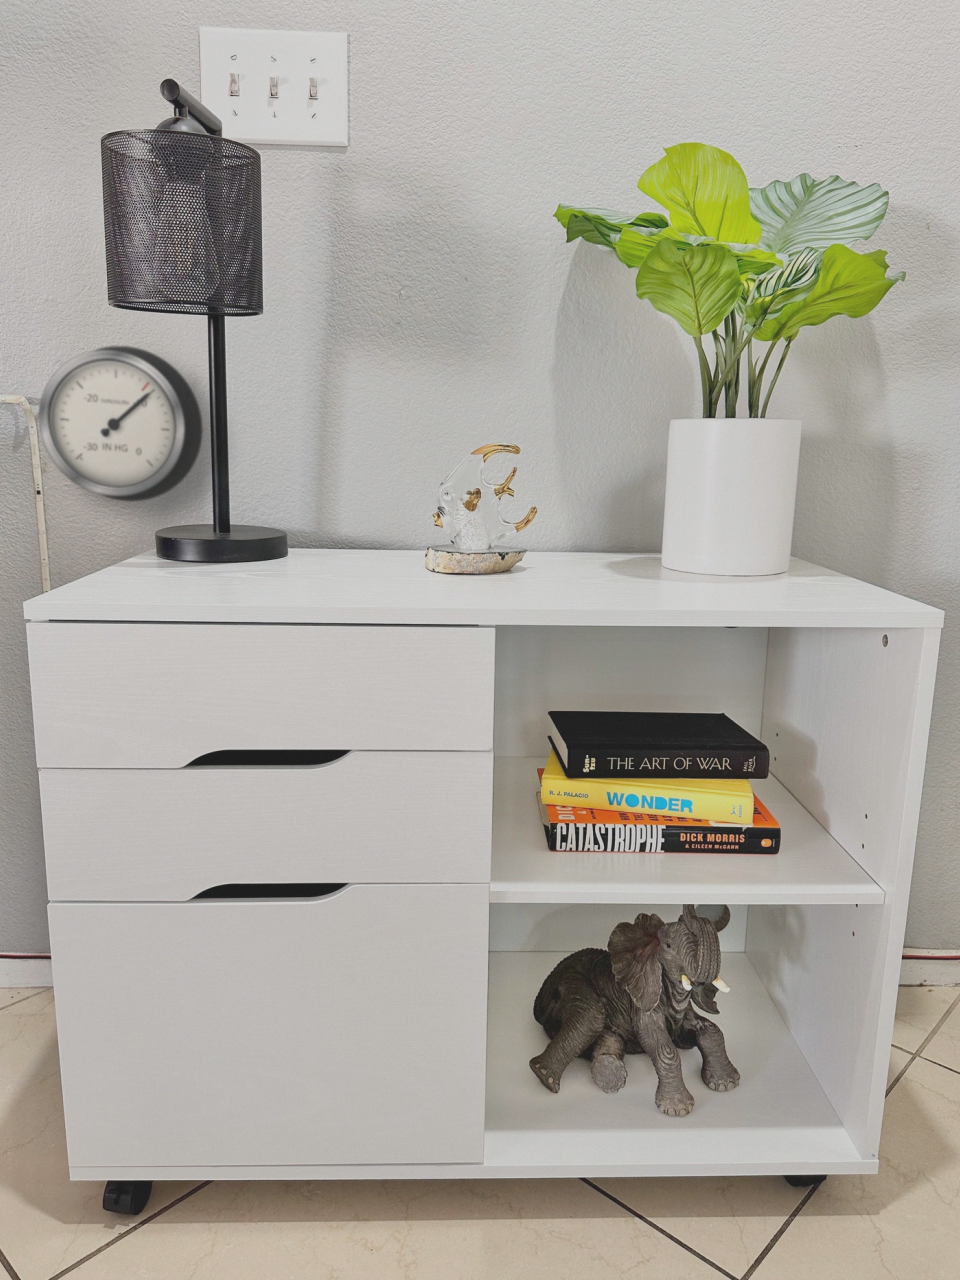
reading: **-10** inHg
